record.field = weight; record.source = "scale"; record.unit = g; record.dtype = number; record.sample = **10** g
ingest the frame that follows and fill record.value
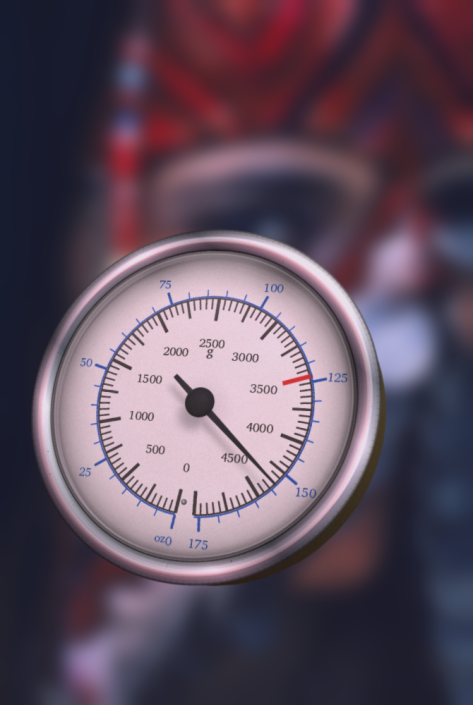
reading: **4350** g
